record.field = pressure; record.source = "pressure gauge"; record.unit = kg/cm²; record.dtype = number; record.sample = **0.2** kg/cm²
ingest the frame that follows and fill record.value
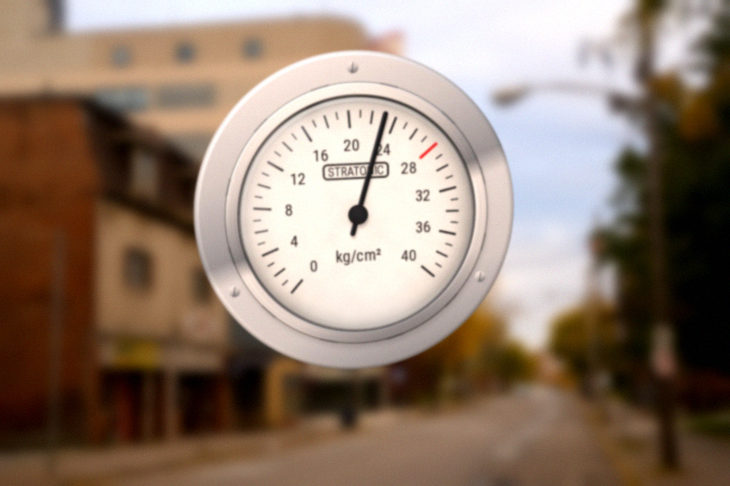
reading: **23** kg/cm²
